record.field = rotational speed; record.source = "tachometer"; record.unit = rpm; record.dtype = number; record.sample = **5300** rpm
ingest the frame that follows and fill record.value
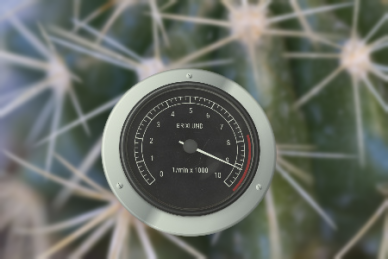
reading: **9200** rpm
